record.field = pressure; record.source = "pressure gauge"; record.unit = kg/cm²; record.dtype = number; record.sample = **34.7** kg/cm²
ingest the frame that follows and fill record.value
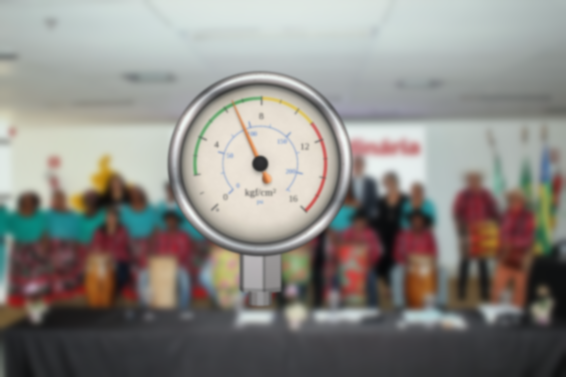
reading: **6.5** kg/cm²
